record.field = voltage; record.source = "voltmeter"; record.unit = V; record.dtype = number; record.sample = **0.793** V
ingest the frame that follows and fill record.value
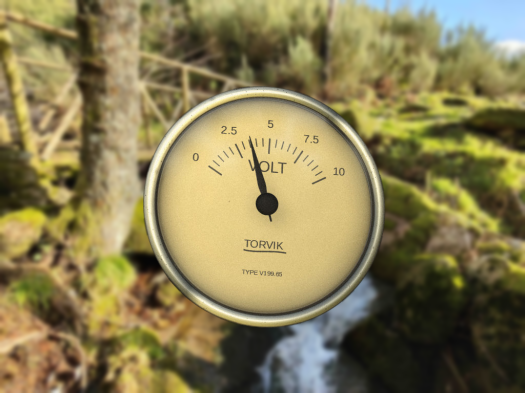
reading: **3.5** V
